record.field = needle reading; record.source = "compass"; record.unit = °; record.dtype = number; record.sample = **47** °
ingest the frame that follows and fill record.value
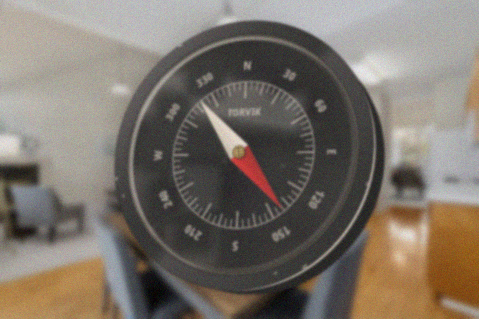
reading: **140** °
